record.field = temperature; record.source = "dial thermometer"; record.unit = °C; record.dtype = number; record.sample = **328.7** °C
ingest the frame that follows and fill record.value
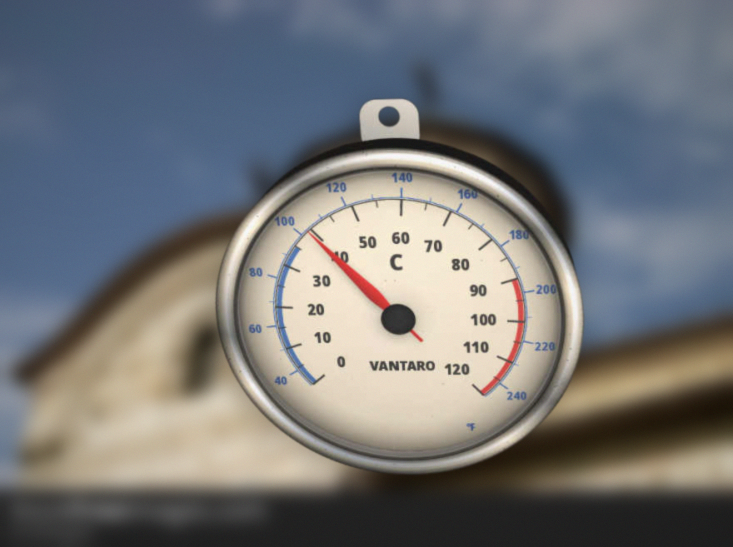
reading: **40** °C
